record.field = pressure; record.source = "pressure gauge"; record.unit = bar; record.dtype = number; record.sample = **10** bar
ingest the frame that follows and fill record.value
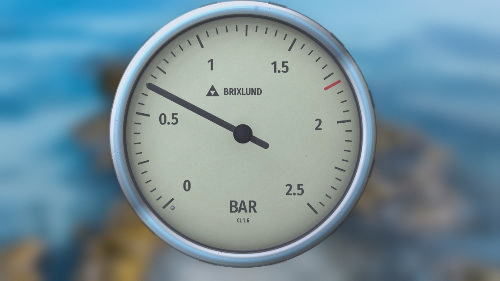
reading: **0.65** bar
